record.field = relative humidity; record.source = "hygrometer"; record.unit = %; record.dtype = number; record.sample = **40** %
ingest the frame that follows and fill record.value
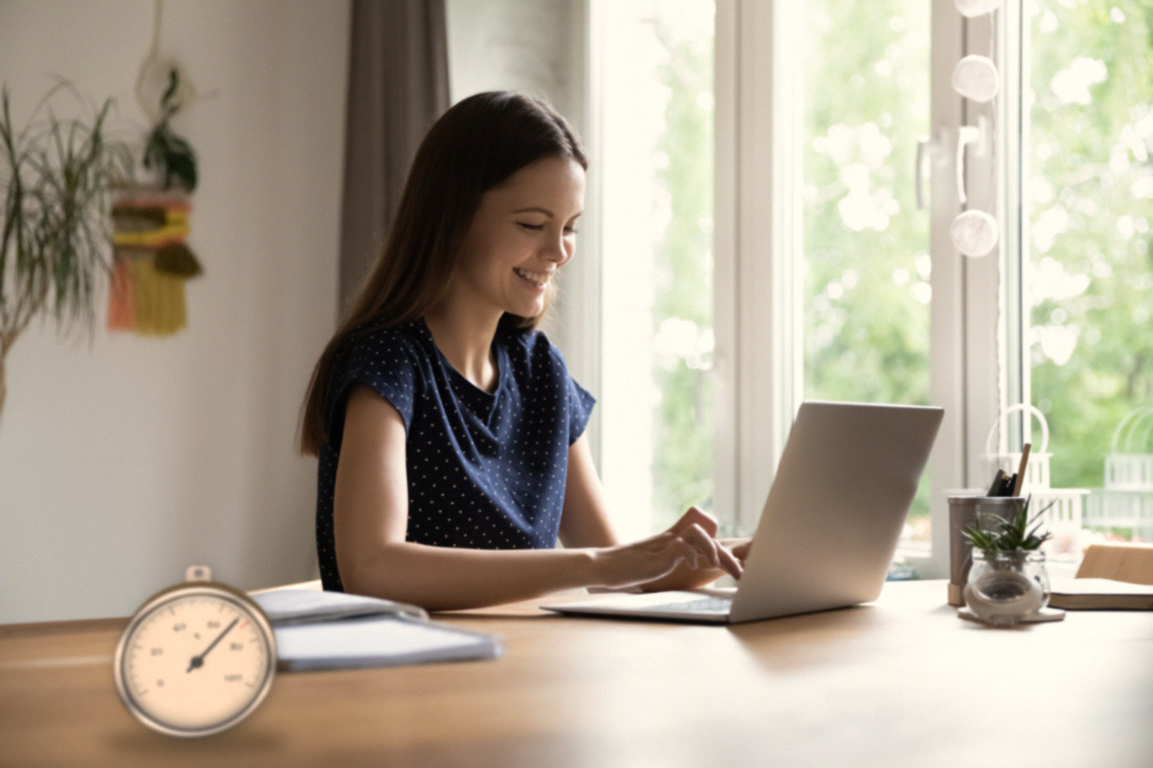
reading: **68** %
